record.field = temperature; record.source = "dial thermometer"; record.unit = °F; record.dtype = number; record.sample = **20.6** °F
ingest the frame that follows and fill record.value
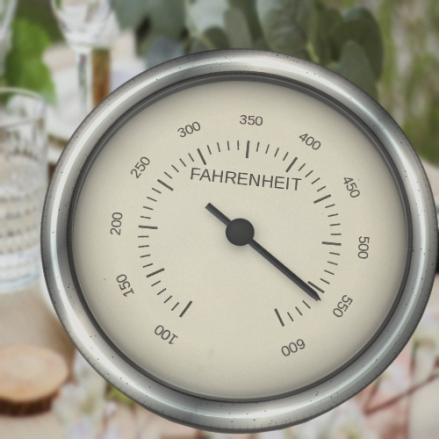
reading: **560** °F
